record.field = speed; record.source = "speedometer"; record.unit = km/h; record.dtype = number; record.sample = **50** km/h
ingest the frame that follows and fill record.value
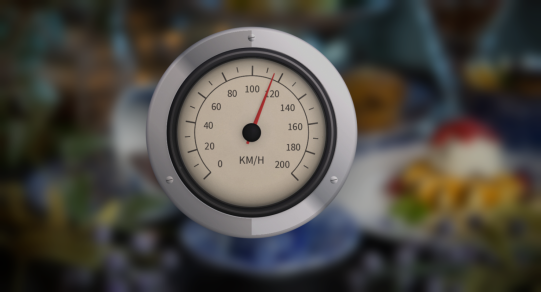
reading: **115** km/h
